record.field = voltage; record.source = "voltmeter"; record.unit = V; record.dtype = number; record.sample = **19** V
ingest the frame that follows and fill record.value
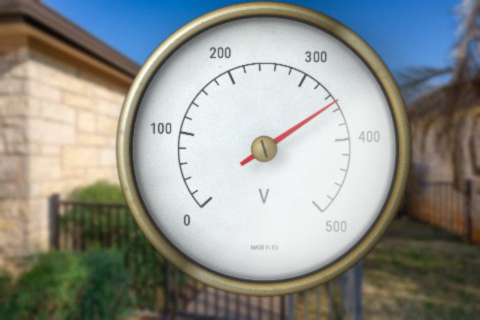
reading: **350** V
